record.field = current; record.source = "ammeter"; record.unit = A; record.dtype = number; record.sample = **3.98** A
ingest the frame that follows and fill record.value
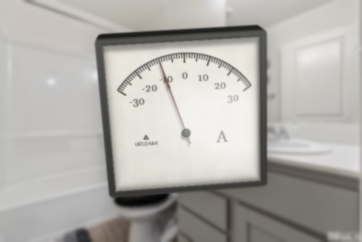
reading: **-10** A
